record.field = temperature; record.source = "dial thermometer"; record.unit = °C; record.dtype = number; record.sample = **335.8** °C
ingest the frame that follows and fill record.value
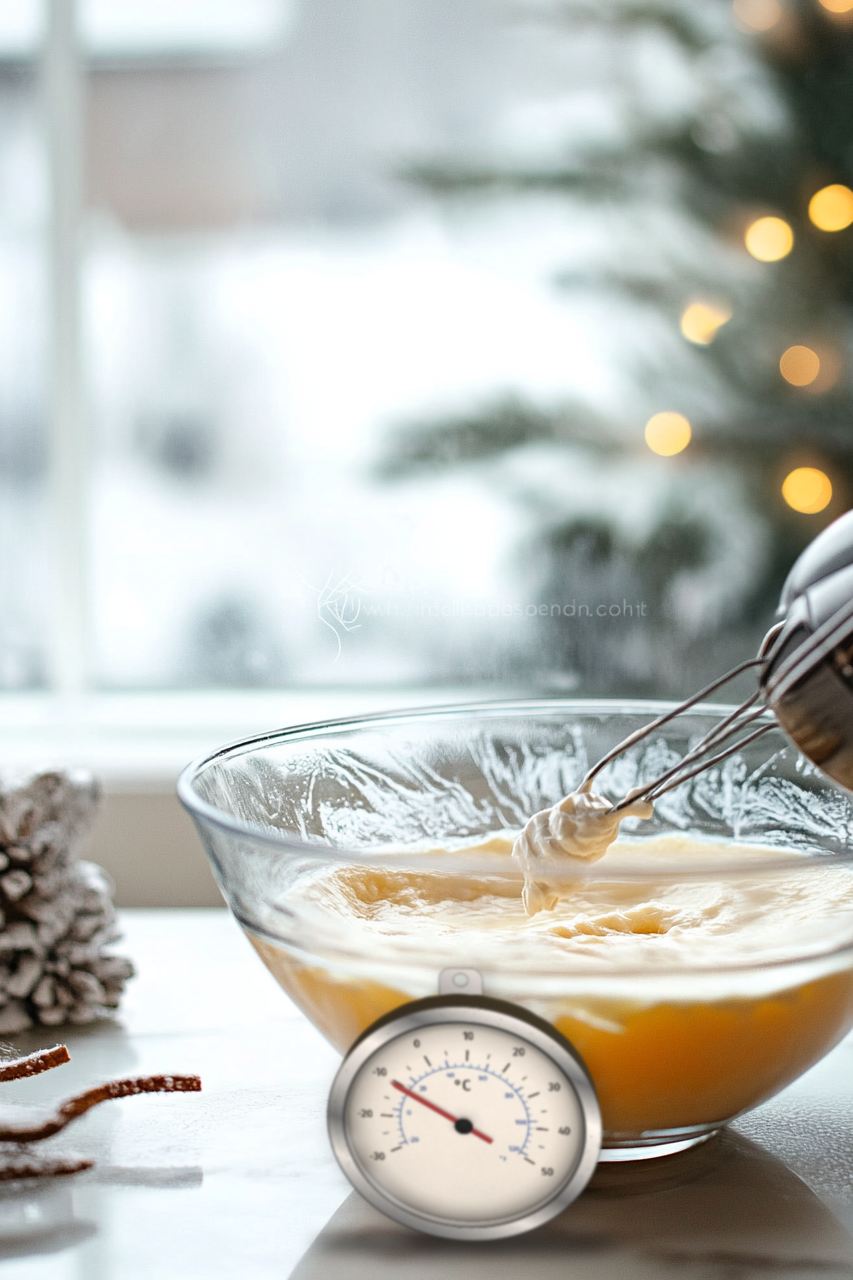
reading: **-10** °C
